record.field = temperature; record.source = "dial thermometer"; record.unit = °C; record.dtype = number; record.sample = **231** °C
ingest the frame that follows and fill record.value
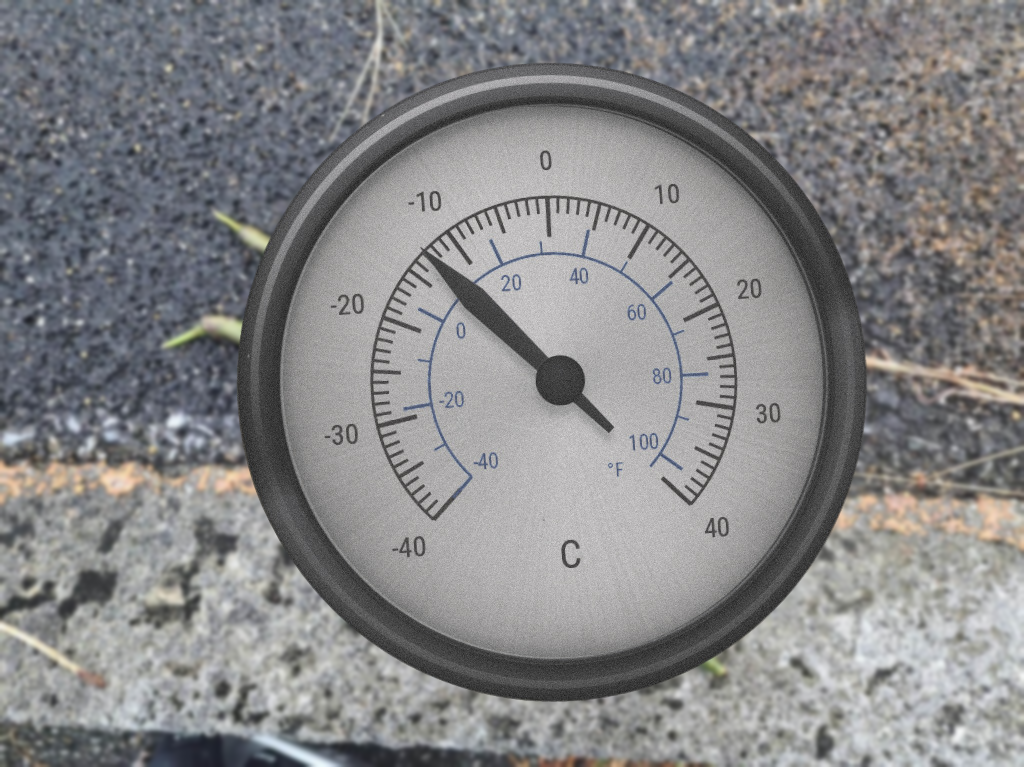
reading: **-13** °C
